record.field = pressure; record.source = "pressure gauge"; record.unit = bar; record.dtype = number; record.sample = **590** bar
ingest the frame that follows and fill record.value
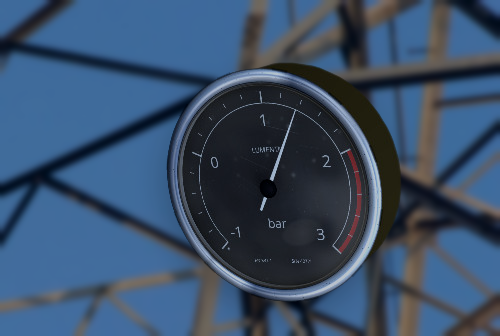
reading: **1.4** bar
